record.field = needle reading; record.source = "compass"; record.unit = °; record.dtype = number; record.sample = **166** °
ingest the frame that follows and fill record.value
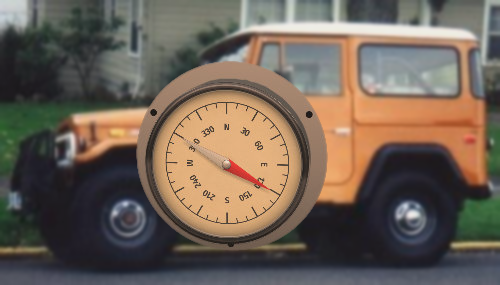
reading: **120** °
